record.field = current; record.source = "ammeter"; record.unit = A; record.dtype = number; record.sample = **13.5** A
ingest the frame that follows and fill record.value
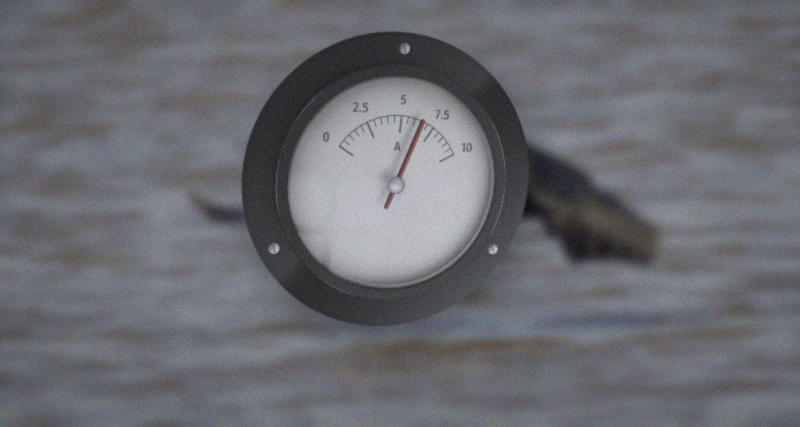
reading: **6.5** A
